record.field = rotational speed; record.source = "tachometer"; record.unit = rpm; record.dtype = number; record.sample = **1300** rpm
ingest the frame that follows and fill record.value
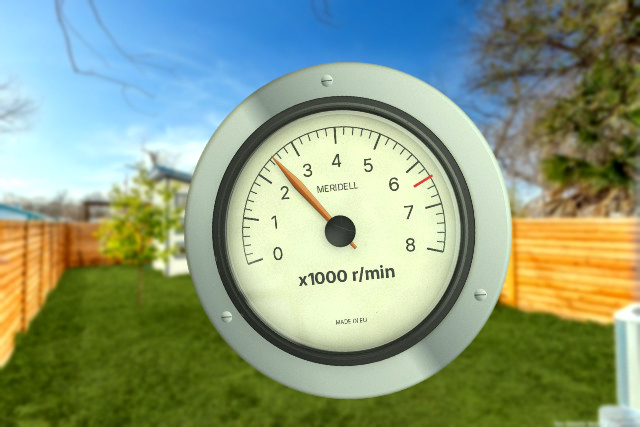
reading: **2500** rpm
